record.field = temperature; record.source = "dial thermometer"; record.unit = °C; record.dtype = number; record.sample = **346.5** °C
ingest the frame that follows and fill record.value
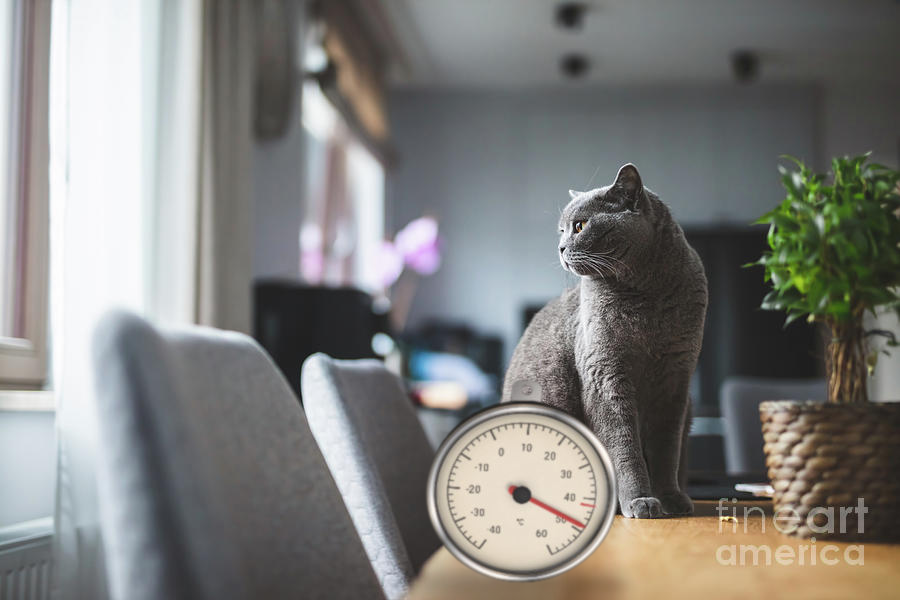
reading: **48** °C
